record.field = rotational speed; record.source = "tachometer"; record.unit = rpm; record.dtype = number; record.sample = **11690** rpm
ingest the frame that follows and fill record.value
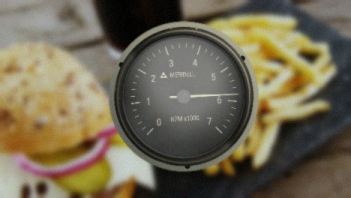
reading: **5800** rpm
